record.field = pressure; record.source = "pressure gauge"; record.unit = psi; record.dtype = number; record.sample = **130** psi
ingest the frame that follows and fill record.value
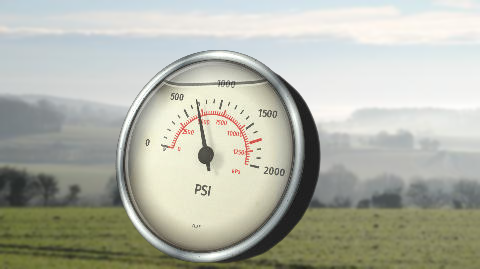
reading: **700** psi
